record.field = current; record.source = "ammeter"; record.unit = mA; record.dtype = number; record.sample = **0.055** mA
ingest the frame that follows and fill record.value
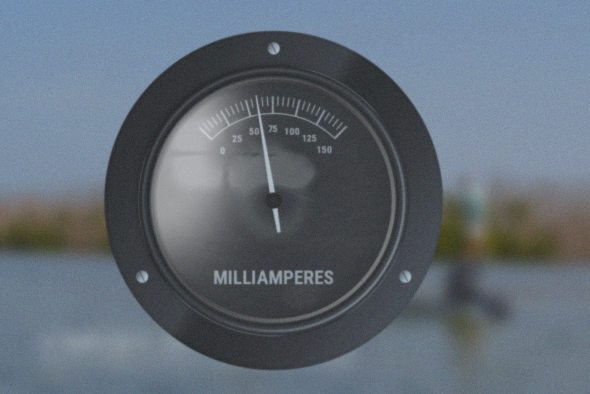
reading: **60** mA
